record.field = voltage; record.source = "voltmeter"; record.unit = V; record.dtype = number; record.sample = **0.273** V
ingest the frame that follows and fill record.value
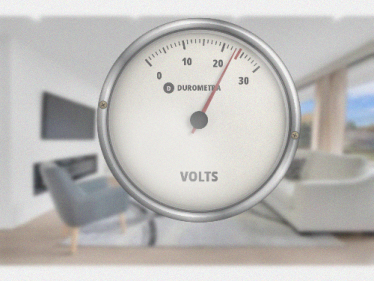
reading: **23** V
